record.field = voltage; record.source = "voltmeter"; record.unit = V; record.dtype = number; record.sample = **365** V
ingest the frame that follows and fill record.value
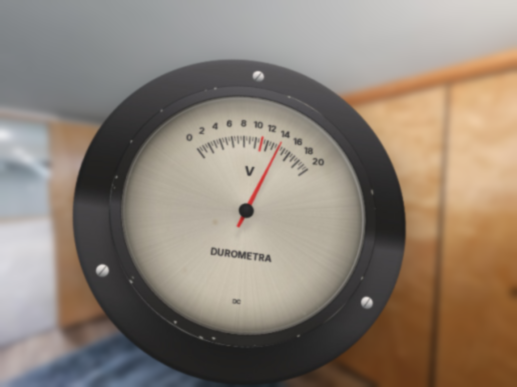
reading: **14** V
